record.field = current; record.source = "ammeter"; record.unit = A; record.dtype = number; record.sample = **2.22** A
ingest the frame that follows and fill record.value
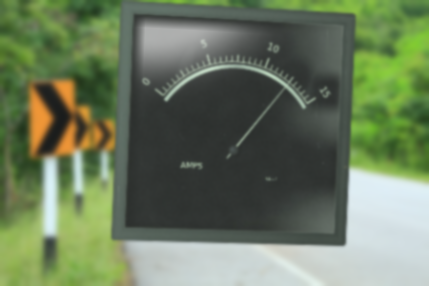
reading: **12.5** A
